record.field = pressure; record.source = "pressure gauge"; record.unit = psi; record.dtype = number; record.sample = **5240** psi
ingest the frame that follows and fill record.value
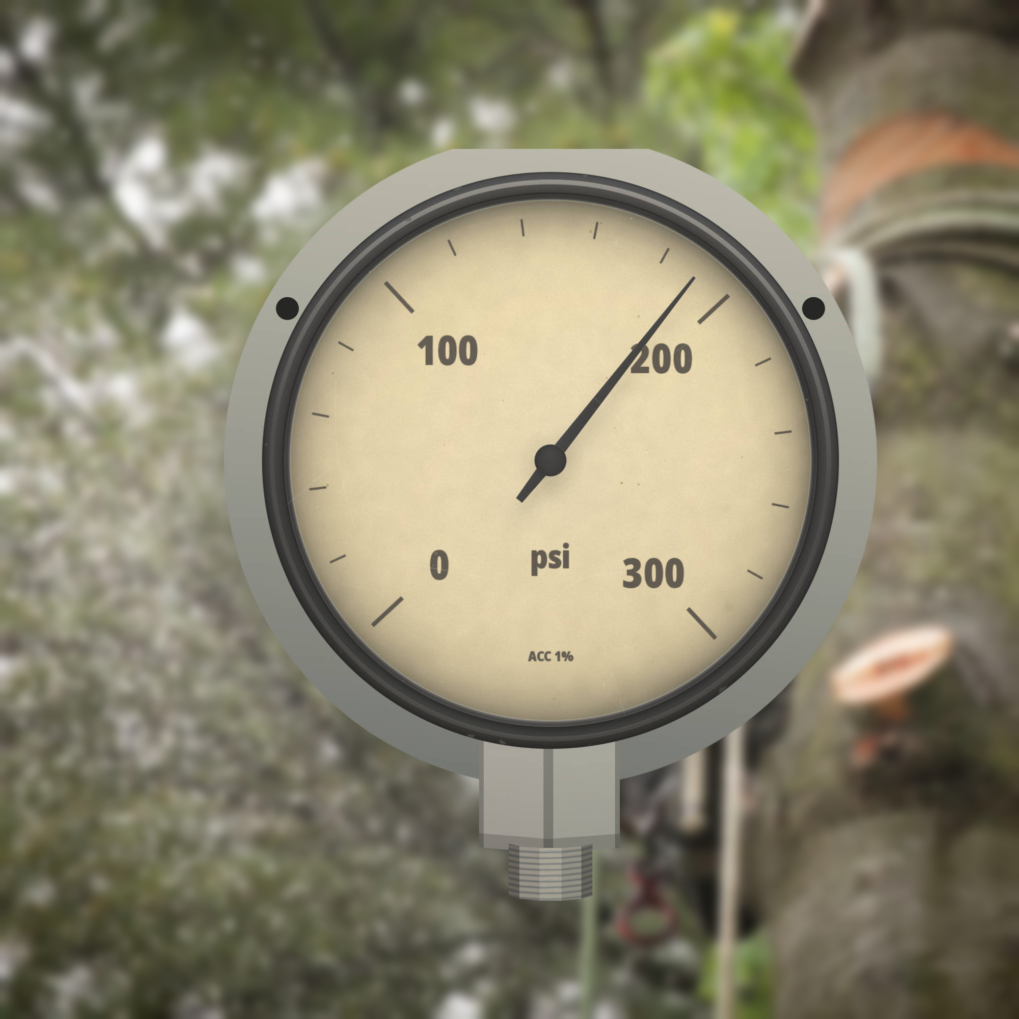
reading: **190** psi
